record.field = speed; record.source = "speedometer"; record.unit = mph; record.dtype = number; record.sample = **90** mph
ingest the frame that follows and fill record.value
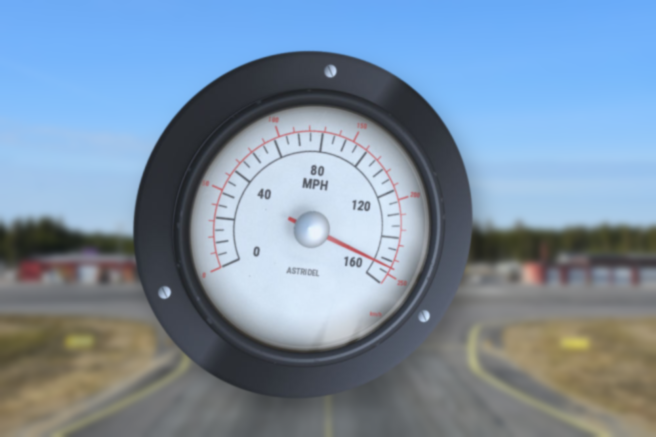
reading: **152.5** mph
